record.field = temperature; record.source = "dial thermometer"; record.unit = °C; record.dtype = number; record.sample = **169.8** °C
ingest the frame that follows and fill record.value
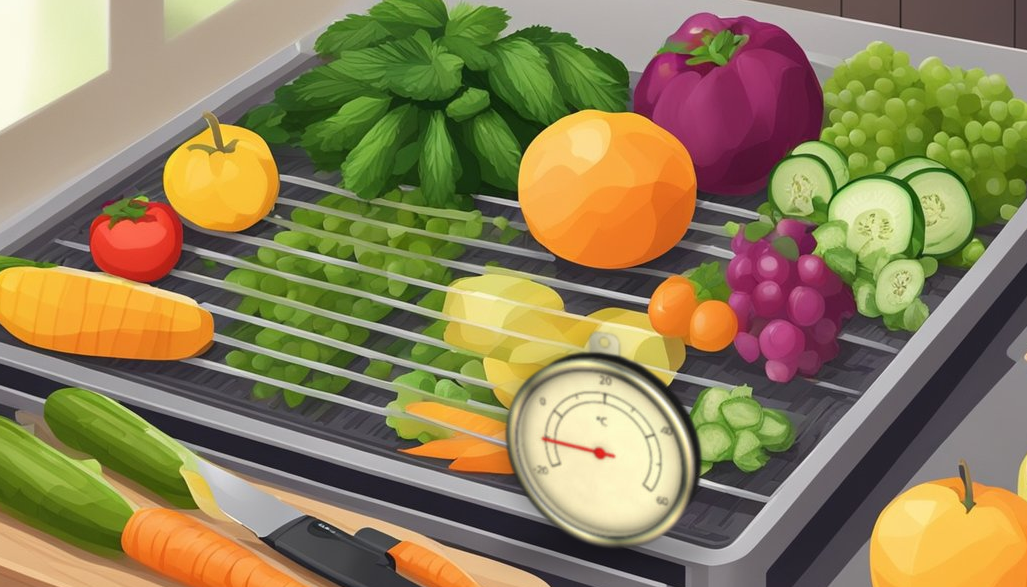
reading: **-10** °C
